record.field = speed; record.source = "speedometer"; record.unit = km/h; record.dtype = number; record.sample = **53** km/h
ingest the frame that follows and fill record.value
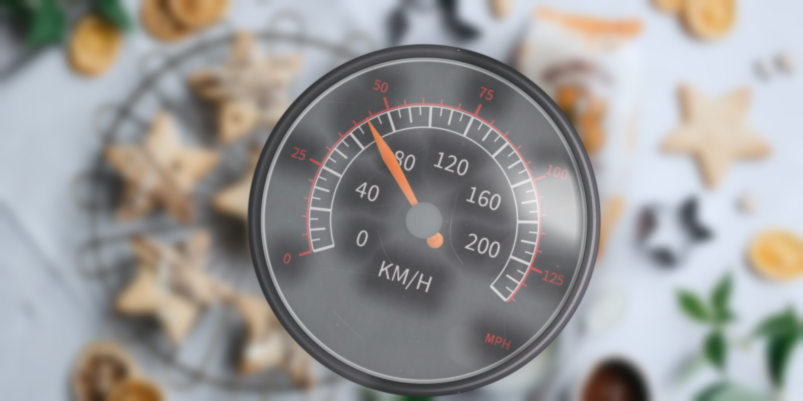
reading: **70** km/h
